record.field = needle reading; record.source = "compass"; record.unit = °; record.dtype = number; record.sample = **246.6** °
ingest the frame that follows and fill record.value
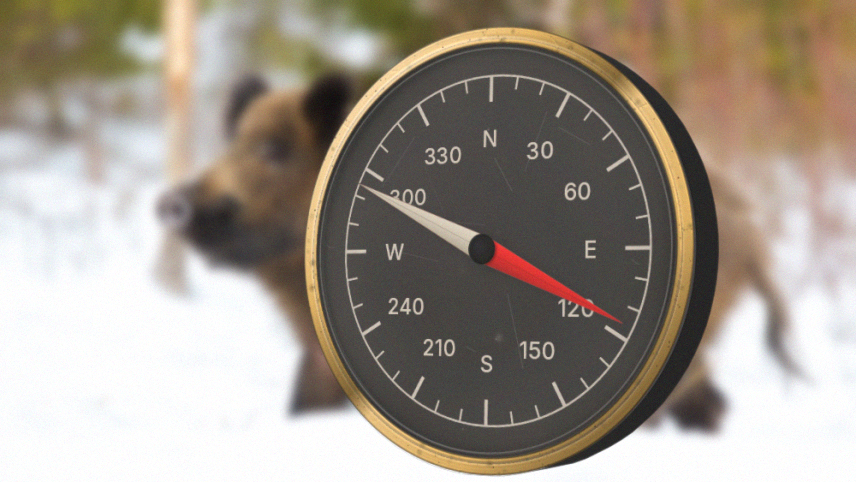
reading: **115** °
